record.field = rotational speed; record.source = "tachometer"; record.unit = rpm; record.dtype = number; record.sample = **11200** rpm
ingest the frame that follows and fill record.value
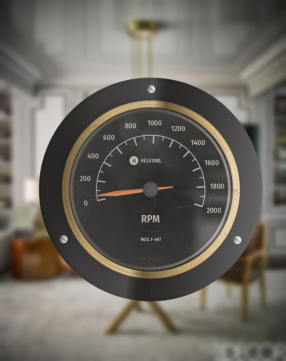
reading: **50** rpm
